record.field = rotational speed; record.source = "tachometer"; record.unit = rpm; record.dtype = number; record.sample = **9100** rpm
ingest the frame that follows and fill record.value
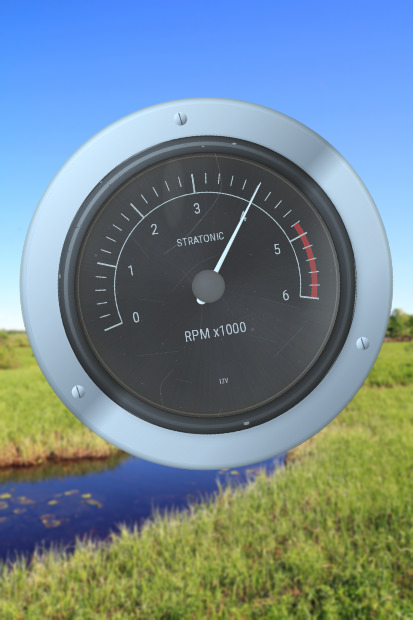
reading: **4000** rpm
